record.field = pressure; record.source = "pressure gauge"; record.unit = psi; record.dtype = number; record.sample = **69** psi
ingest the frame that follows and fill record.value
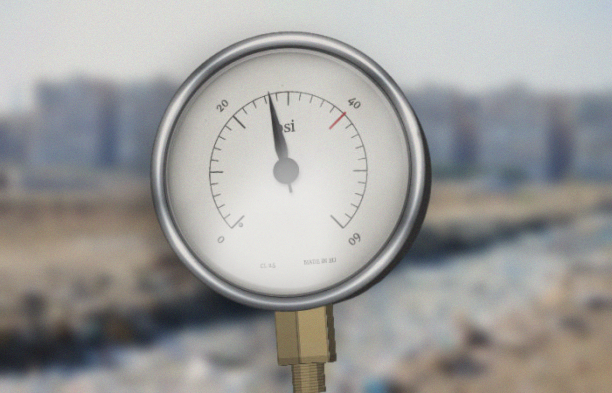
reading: **27** psi
